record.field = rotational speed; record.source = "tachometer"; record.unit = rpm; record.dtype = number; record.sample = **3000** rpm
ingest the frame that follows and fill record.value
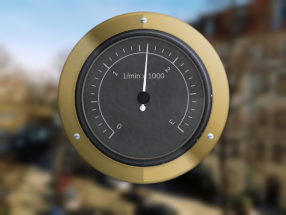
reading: **1600** rpm
